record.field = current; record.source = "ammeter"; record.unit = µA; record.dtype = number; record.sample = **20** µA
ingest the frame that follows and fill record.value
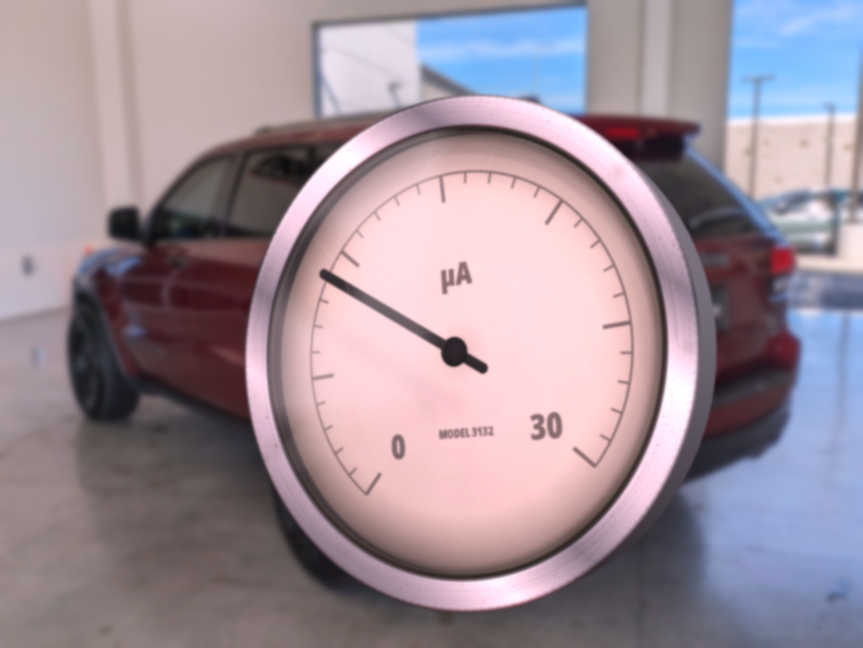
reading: **9** µA
